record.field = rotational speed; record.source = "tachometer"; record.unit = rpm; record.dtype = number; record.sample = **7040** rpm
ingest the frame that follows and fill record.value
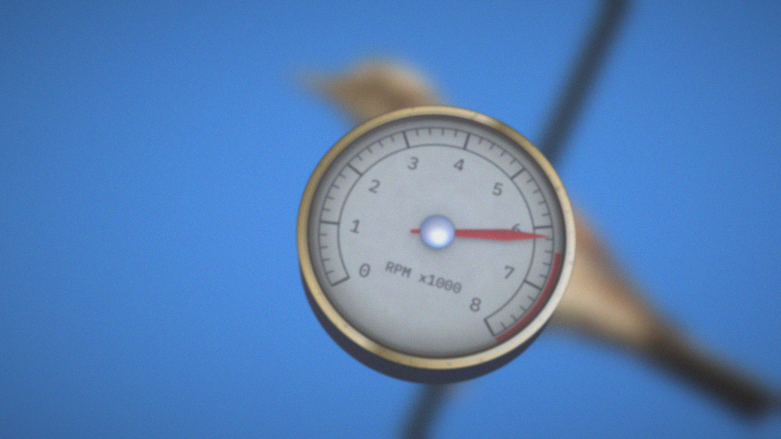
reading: **6200** rpm
